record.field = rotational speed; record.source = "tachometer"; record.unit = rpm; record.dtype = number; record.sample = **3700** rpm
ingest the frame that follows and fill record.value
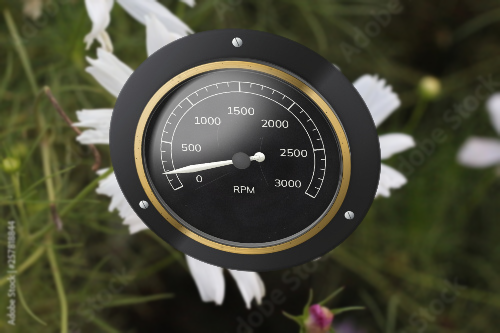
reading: **200** rpm
